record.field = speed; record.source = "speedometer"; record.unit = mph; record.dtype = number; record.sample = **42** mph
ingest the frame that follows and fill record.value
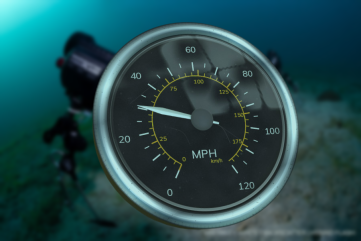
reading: **30** mph
